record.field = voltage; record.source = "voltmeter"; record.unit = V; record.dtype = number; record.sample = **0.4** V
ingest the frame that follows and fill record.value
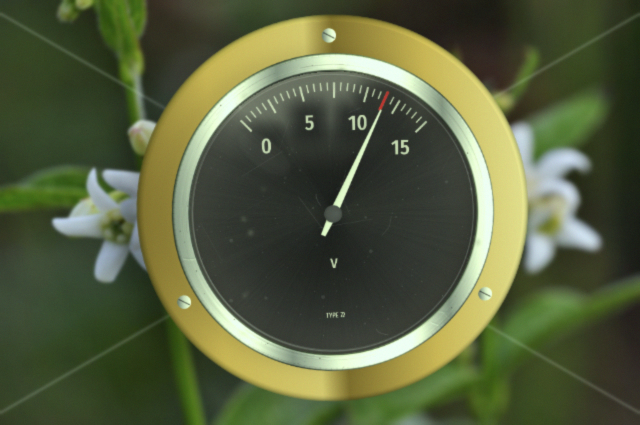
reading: **11.5** V
